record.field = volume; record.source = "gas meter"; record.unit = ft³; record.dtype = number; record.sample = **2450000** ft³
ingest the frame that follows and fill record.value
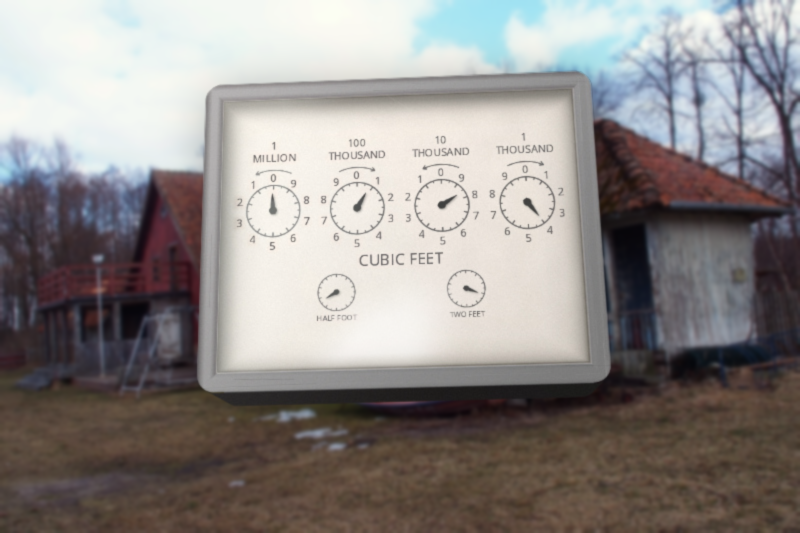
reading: **8400** ft³
